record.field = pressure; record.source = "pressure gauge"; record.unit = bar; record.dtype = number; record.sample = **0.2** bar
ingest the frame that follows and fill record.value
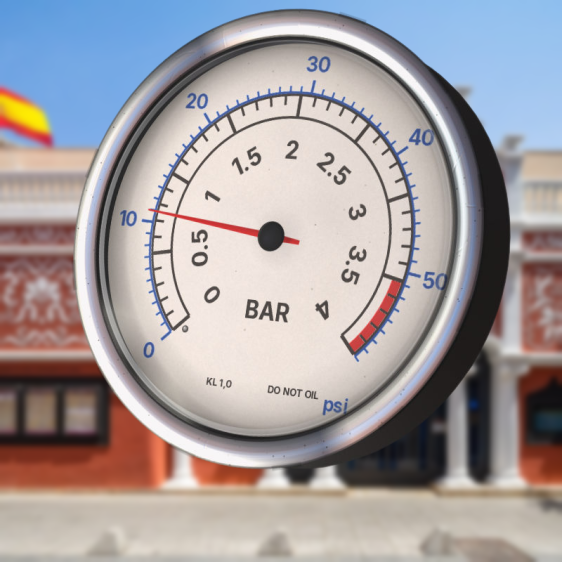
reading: **0.75** bar
